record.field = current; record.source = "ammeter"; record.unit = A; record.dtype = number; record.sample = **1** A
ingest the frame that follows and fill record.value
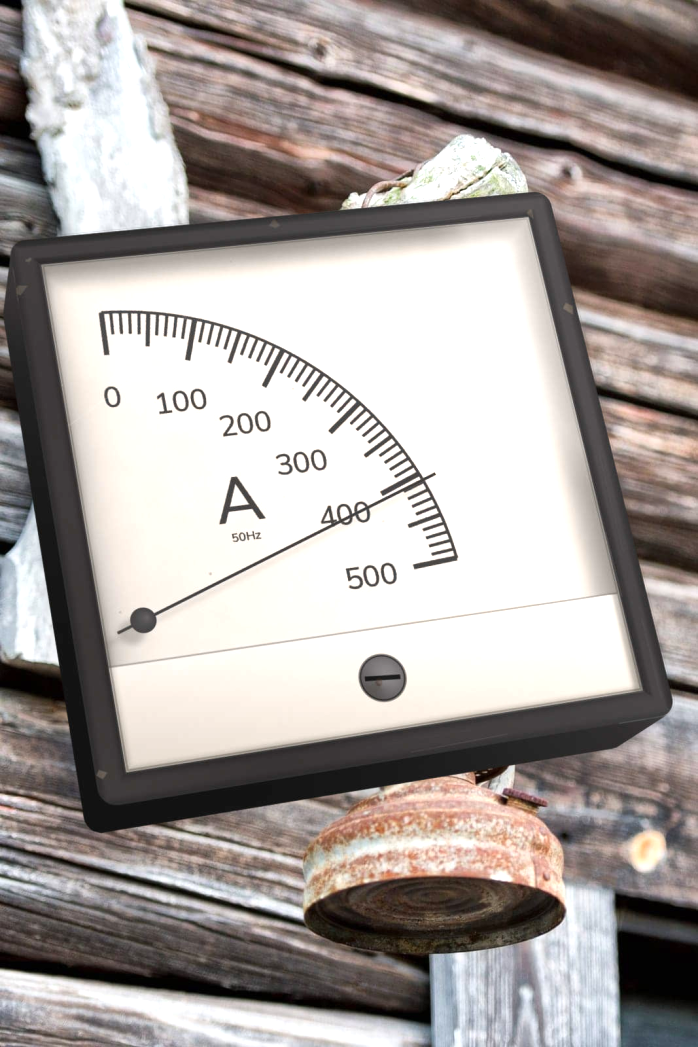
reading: **410** A
